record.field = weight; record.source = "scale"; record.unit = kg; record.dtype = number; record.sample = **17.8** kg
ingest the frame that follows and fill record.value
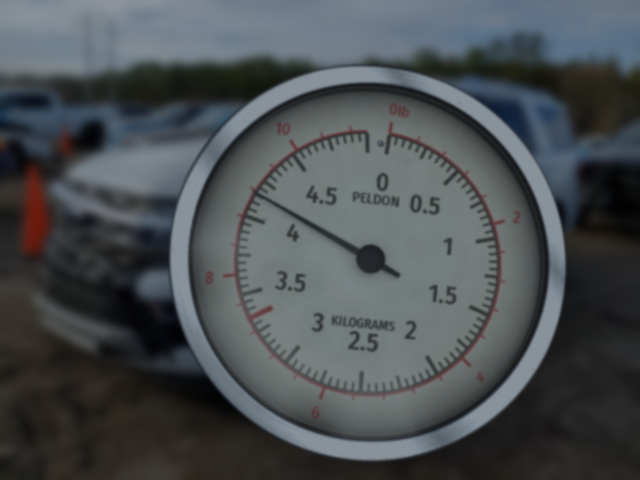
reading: **4.15** kg
